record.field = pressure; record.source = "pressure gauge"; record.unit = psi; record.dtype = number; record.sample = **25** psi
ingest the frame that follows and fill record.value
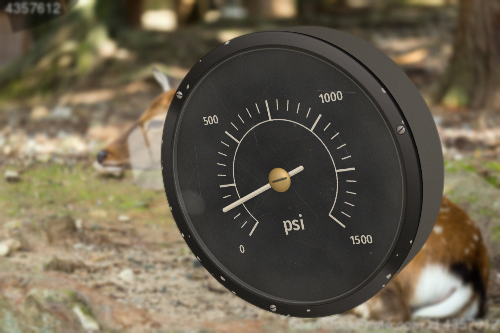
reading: **150** psi
